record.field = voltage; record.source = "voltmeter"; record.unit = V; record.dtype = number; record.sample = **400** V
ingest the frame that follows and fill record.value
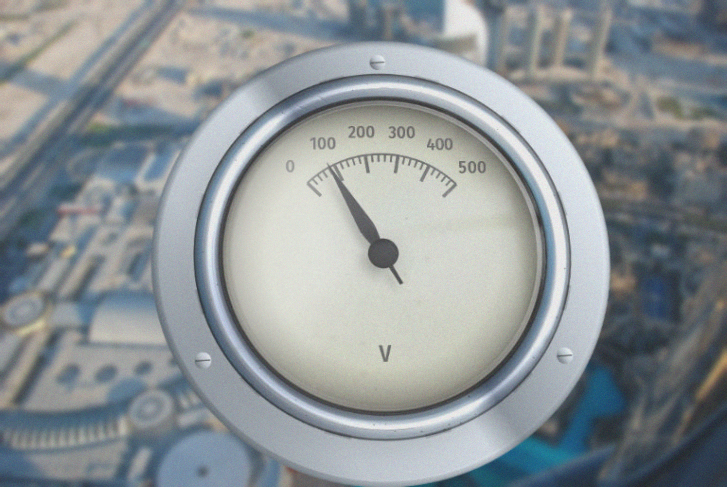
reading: **80** V
